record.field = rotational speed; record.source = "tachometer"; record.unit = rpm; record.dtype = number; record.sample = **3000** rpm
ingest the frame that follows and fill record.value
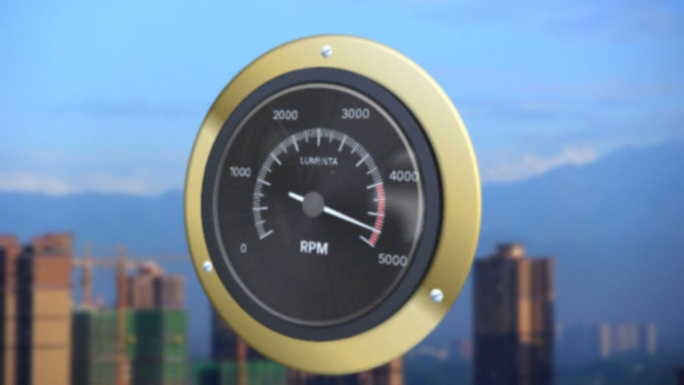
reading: **4750** rpm
